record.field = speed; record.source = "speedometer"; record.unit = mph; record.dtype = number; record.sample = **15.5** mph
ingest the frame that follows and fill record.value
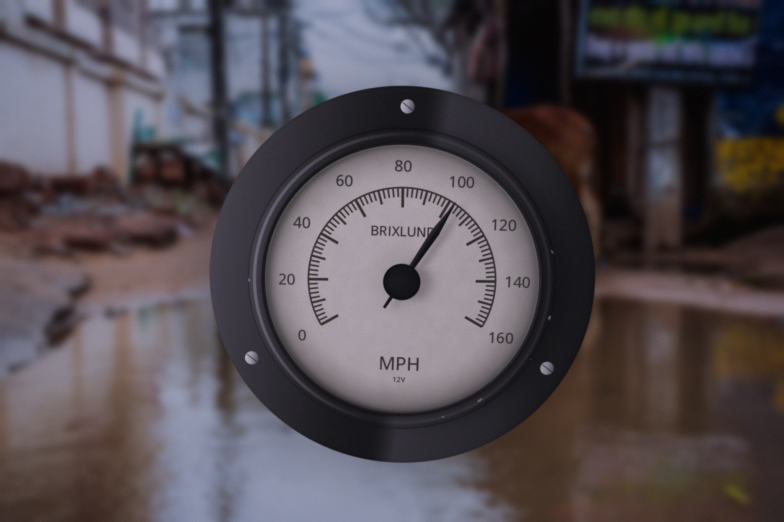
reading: **102** mph
